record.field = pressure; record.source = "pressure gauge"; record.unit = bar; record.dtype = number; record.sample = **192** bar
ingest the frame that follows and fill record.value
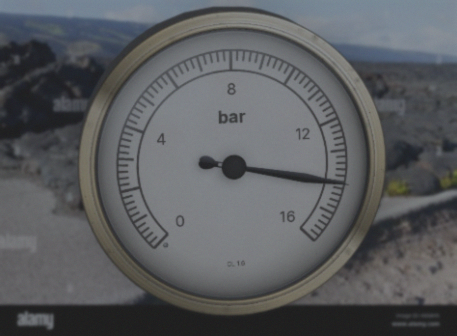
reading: **14** bar
